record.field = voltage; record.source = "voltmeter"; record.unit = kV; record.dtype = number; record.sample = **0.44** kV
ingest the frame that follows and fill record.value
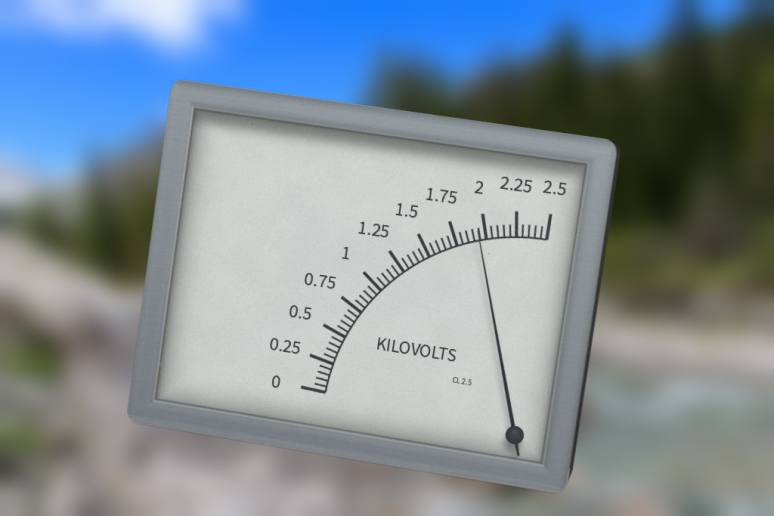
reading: **1.95** kV
